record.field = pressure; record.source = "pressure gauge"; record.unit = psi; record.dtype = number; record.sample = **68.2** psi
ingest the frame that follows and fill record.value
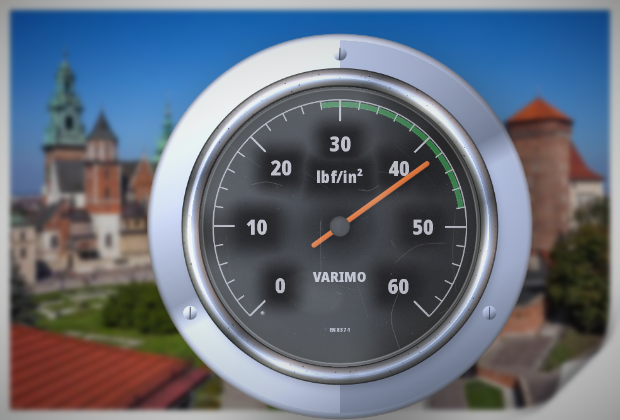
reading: **42** psi
